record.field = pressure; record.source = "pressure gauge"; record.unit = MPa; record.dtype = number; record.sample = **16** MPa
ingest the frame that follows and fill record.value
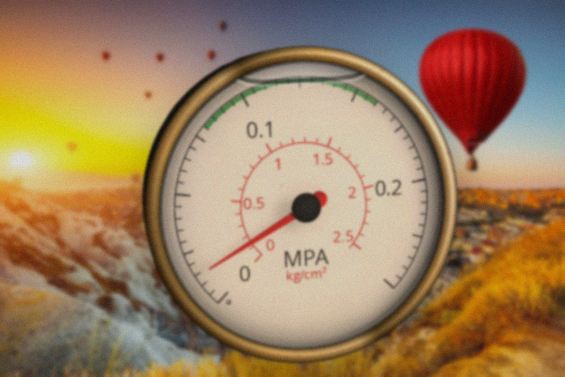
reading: **0.015** MPa
